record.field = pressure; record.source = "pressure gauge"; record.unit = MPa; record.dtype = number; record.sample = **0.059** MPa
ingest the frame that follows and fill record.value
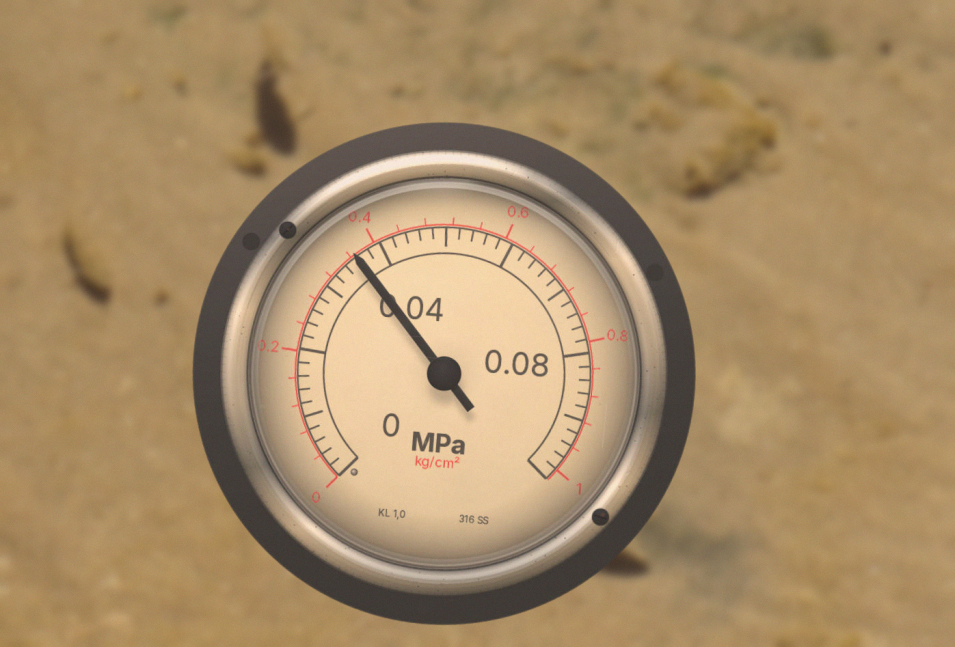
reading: **0.036** MPa
